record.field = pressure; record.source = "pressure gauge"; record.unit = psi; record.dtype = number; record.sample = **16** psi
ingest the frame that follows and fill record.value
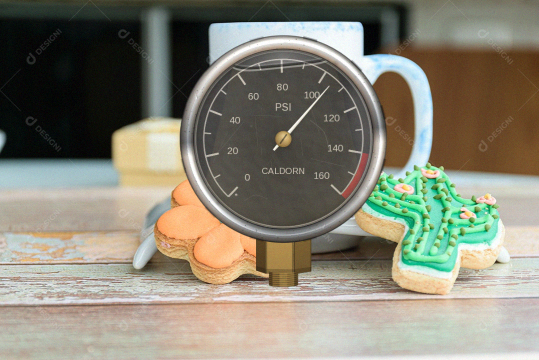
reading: **105** psi
